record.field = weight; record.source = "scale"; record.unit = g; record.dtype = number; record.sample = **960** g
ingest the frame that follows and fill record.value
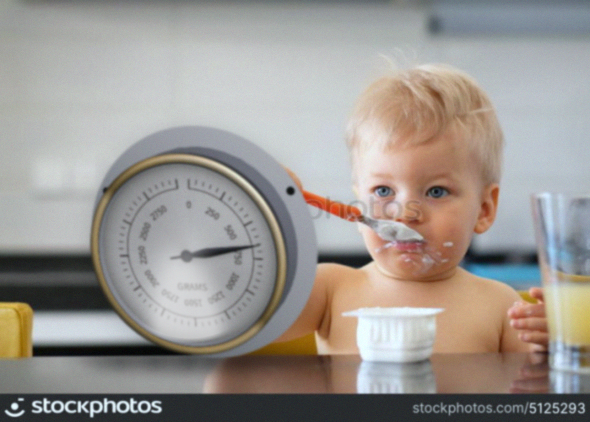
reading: **650** g
